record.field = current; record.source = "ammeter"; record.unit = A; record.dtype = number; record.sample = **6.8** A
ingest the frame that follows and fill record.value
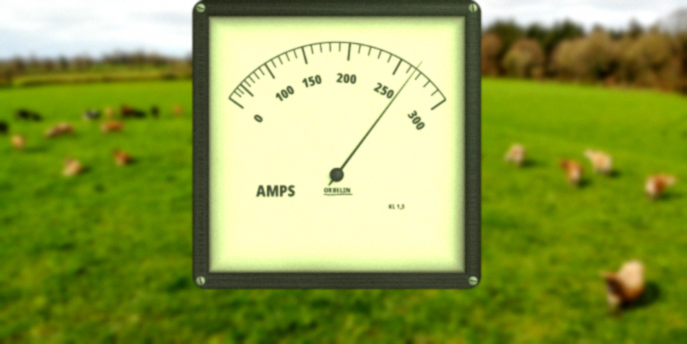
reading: **265** A
